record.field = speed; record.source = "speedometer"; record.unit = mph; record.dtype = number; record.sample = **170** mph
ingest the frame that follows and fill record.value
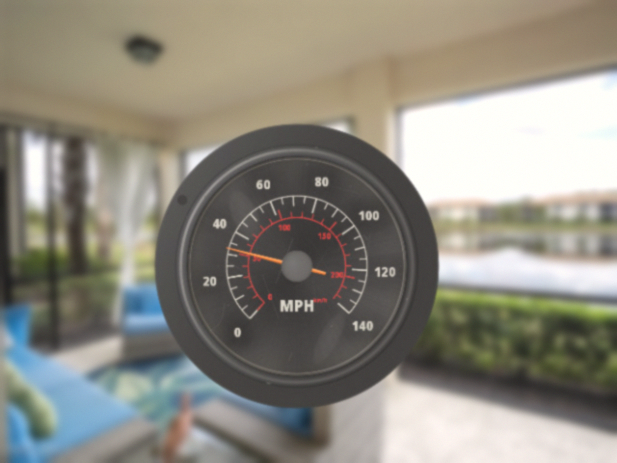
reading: **32.5** mph
